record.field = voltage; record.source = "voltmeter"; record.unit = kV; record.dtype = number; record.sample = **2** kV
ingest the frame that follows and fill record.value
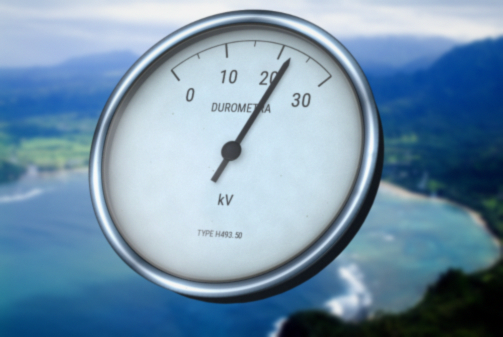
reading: **22.5** kV
